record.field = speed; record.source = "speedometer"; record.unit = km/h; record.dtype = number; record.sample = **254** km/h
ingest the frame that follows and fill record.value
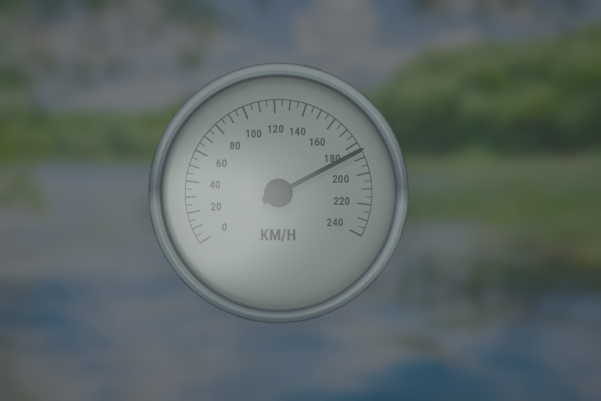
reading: **185** km/h
